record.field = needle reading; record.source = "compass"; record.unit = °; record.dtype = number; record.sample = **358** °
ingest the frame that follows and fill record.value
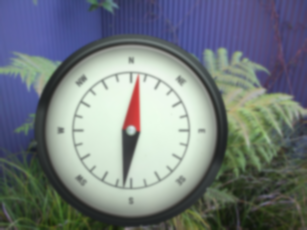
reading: **7.5** °
